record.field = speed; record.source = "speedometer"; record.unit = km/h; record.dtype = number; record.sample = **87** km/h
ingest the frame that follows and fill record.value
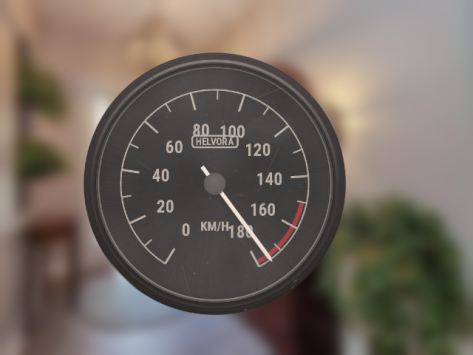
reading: **175** km/h
